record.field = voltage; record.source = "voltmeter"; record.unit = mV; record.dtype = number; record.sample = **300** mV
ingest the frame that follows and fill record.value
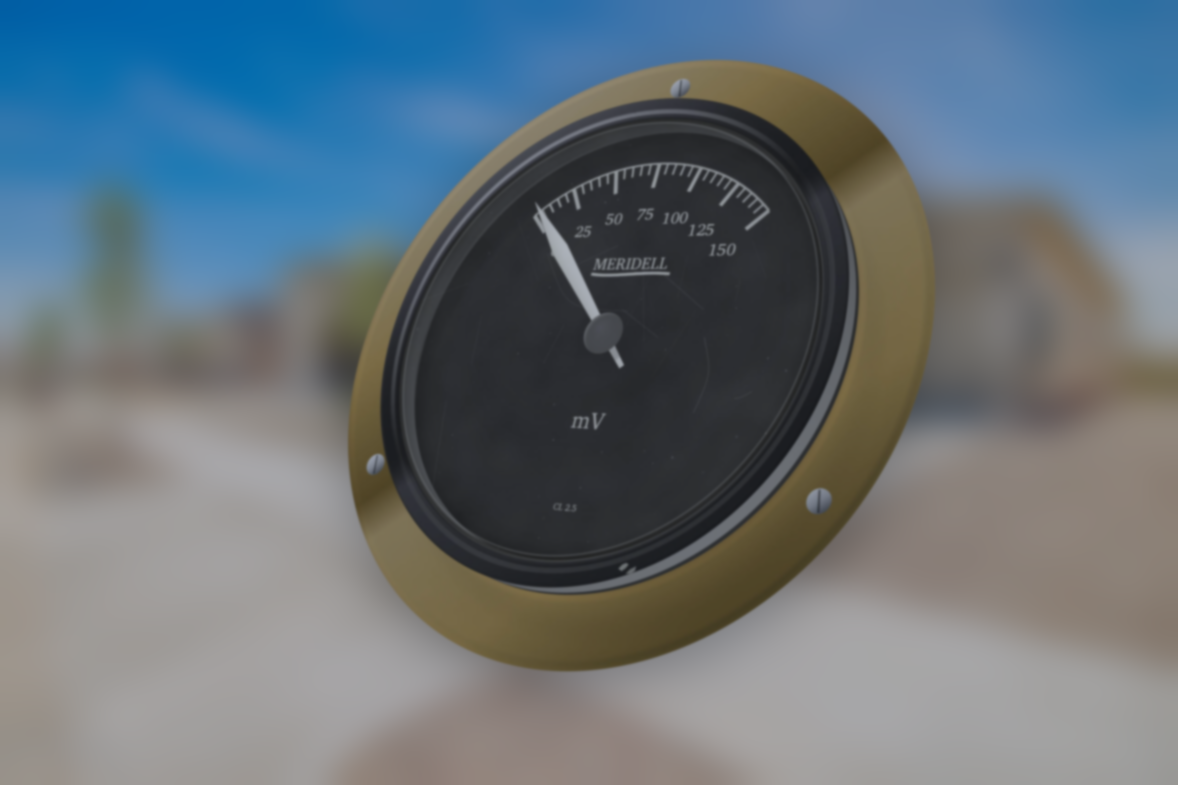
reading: **5** mV
